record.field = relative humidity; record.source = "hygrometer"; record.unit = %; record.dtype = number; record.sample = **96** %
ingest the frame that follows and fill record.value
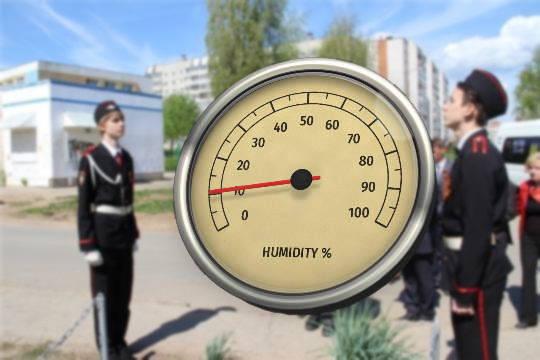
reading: **10** %
